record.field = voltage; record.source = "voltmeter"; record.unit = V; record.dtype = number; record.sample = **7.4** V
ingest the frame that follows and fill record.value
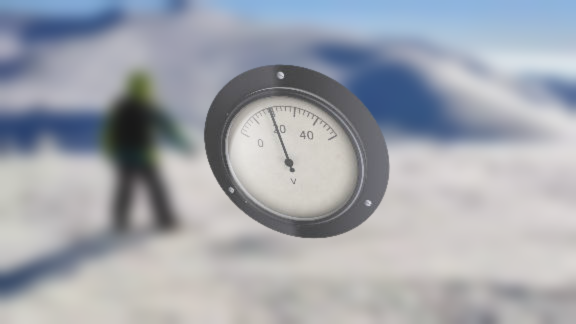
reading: **20** V
